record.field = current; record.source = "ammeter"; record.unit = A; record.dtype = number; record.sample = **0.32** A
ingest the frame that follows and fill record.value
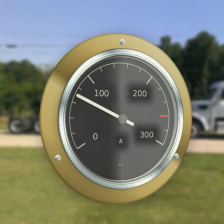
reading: **70** A
